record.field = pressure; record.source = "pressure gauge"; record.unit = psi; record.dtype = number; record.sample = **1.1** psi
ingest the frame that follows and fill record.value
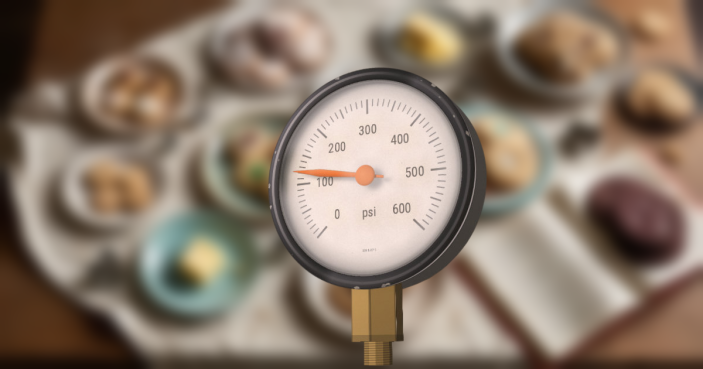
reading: **120** psi
